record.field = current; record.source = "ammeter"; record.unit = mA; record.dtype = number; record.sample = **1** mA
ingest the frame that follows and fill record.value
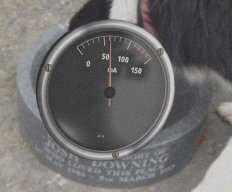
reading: **60** mA
